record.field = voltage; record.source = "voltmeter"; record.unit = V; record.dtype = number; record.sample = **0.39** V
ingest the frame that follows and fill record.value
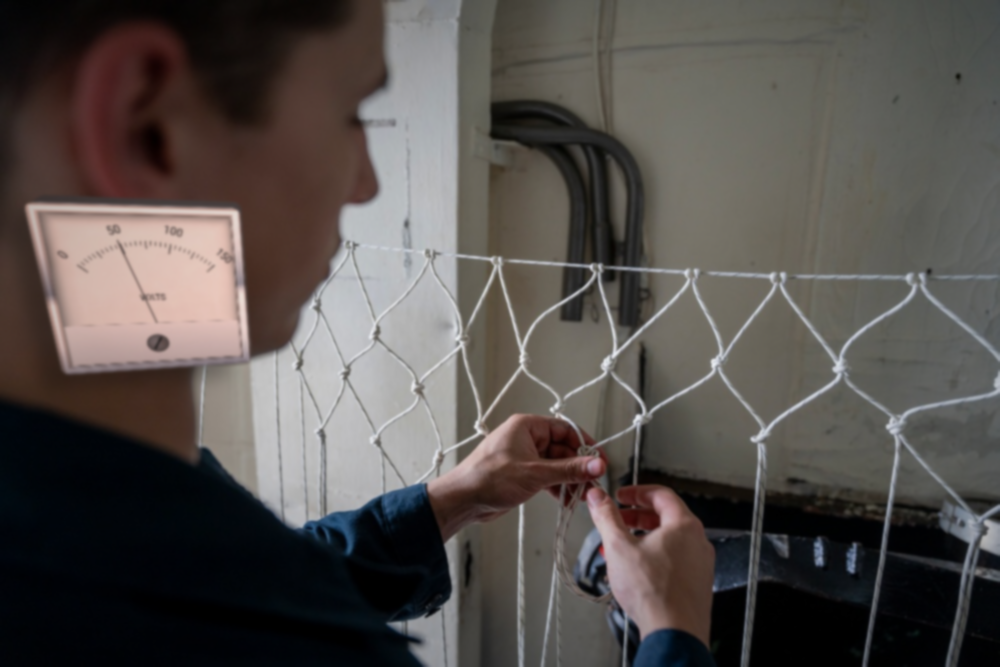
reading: **50** V
